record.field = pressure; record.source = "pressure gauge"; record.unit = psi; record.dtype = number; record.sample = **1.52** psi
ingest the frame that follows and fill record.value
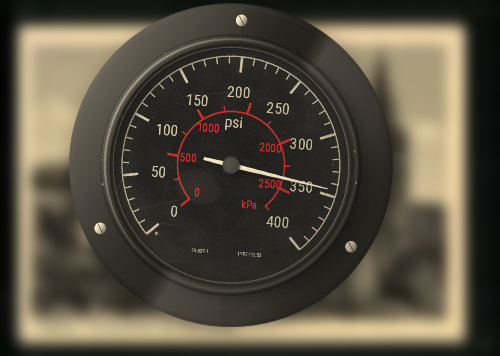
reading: **345** psi
